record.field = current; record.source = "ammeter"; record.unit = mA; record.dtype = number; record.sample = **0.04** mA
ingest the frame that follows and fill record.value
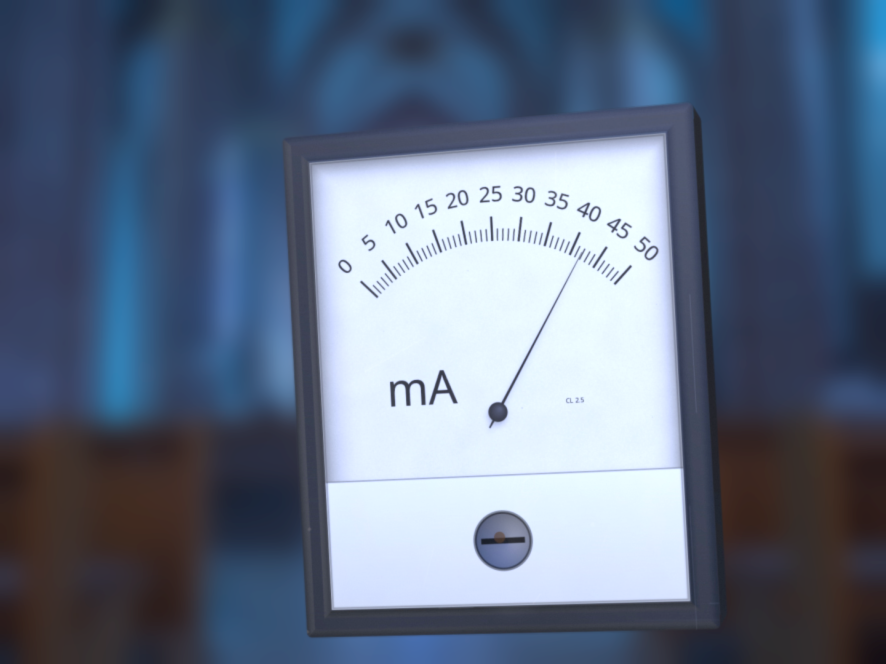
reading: **42** mA
